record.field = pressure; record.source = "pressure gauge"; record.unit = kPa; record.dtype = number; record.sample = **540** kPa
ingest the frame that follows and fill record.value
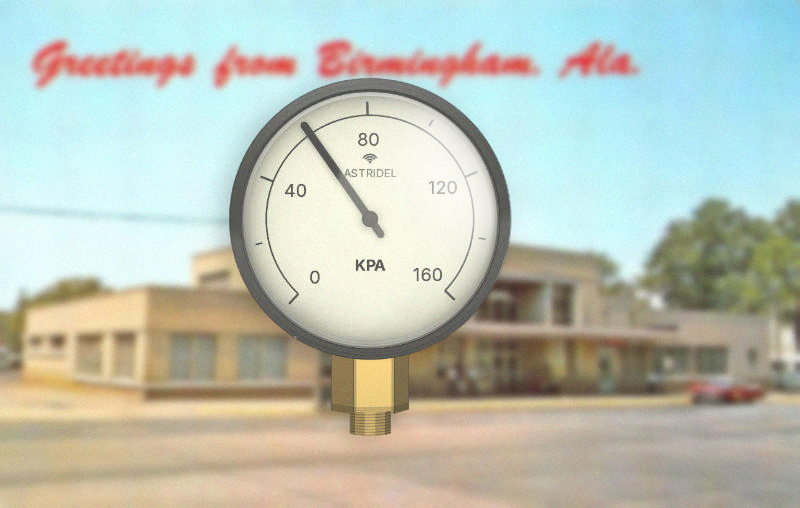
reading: **60** kPa
